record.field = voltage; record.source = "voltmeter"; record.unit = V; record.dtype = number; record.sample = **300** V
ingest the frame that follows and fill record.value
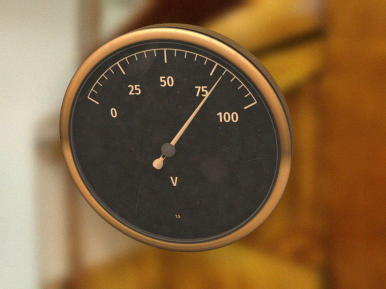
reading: **80** V
